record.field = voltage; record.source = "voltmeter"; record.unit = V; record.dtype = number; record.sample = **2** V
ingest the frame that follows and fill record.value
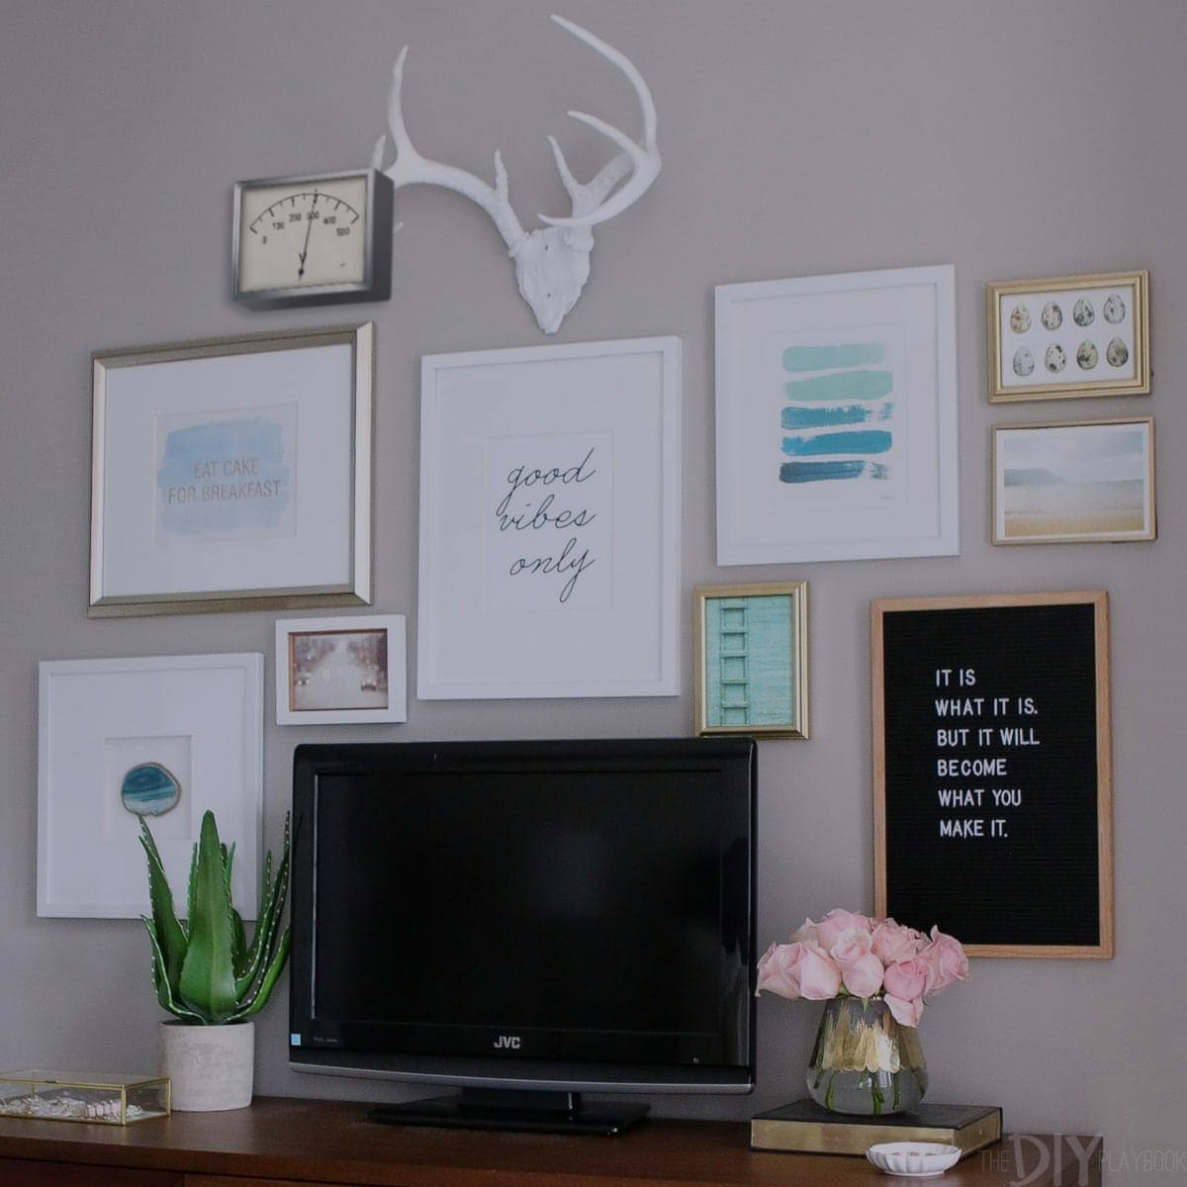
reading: **300** V
